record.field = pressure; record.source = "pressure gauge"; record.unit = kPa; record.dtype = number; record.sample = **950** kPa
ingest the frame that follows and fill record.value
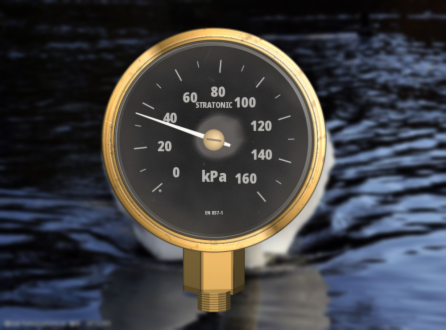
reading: **35** kPa
